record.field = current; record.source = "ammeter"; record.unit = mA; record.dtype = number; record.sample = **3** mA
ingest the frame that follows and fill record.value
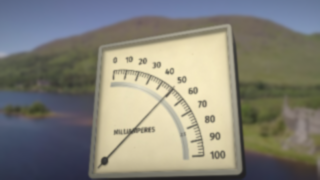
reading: **50** mA
